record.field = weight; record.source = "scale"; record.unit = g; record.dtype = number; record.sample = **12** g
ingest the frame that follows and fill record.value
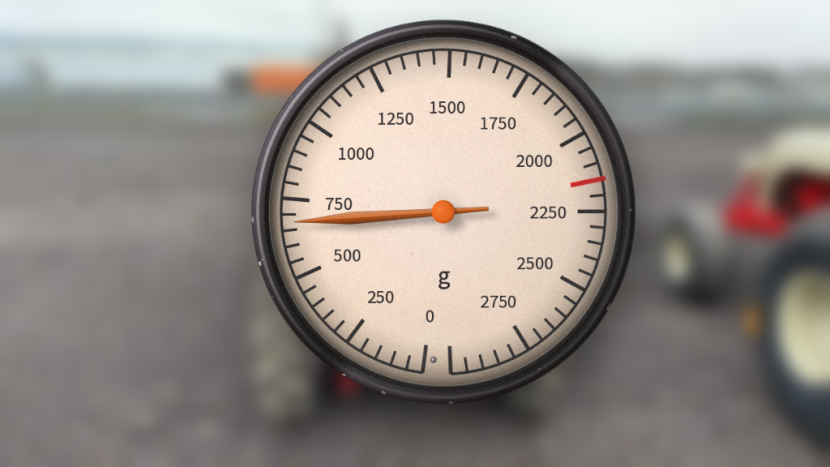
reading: **675** g
